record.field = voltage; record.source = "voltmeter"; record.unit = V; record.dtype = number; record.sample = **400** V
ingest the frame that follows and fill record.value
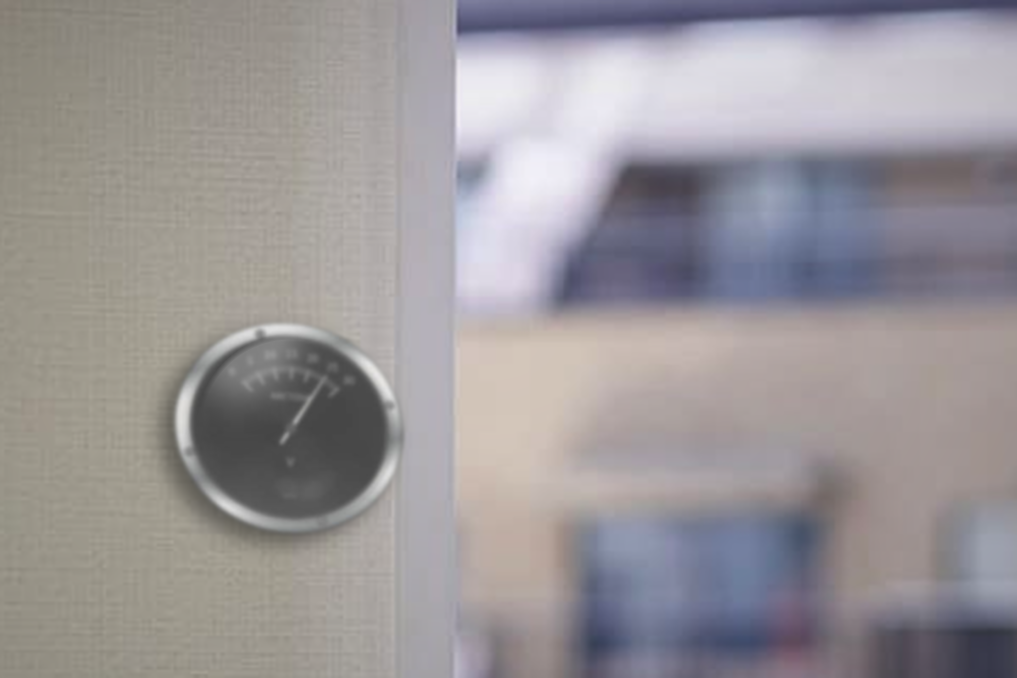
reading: **25** V
